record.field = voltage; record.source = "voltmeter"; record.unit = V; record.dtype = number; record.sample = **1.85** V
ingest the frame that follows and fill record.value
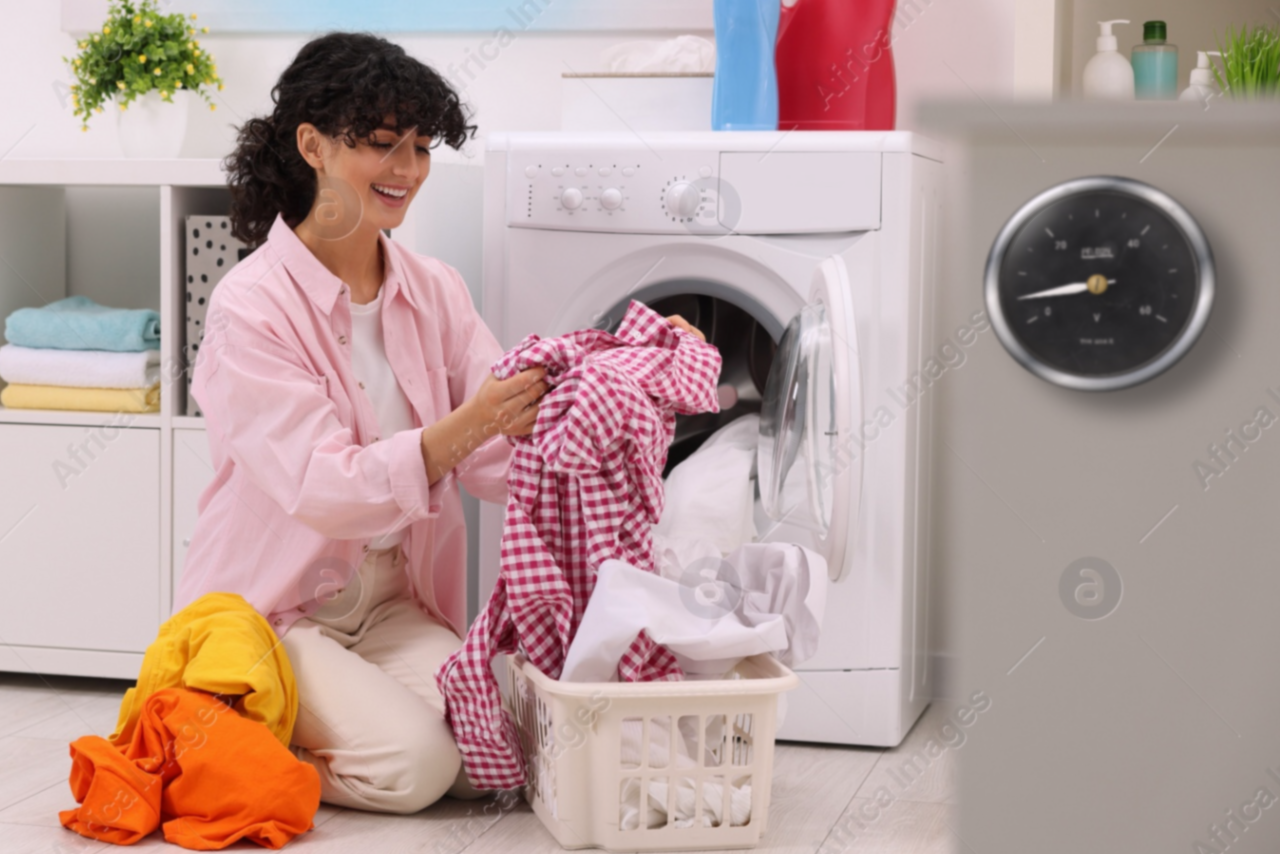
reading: **5** V
